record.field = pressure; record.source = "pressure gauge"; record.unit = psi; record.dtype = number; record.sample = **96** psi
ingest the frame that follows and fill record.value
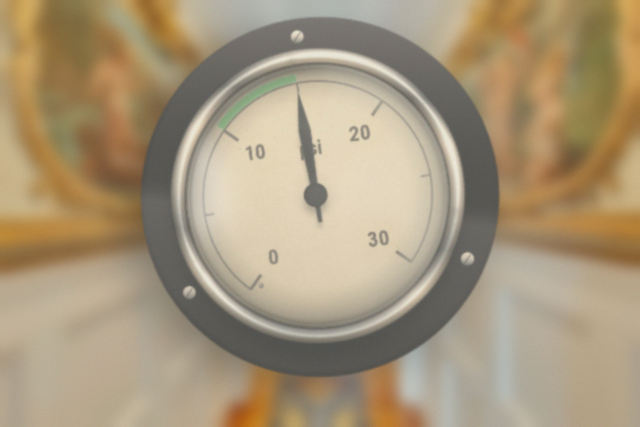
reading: **15** psi
